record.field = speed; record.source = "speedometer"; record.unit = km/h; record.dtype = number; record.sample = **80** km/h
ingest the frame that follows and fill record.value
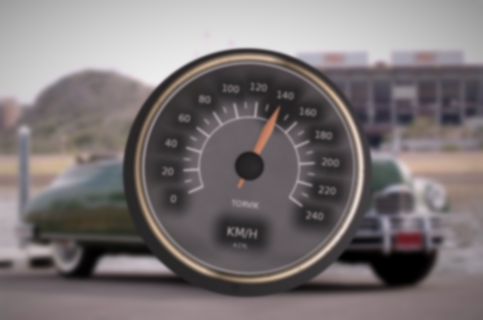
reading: **140** km/h
